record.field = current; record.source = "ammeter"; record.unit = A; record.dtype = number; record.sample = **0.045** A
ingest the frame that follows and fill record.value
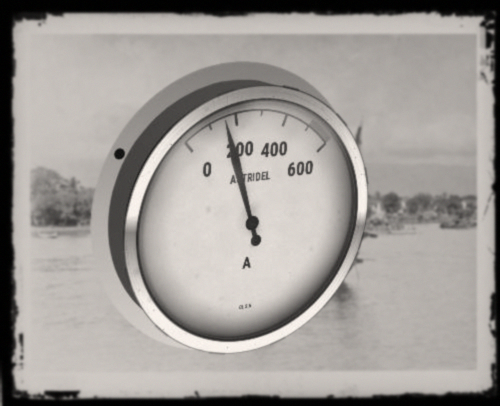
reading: **150** A
